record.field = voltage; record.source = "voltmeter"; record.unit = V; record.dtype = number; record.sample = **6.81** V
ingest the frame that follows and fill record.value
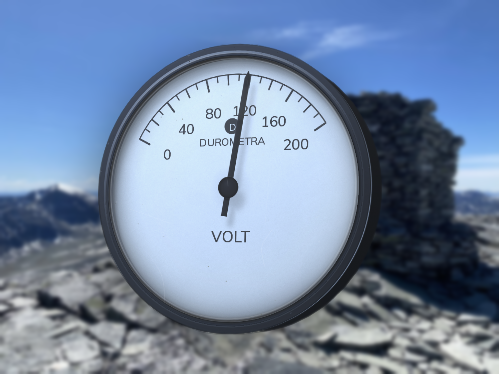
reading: **120** V
